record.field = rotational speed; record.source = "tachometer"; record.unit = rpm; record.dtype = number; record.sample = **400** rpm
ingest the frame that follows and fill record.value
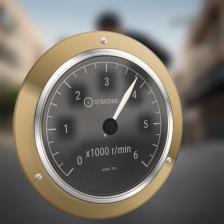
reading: **3750** rpm
